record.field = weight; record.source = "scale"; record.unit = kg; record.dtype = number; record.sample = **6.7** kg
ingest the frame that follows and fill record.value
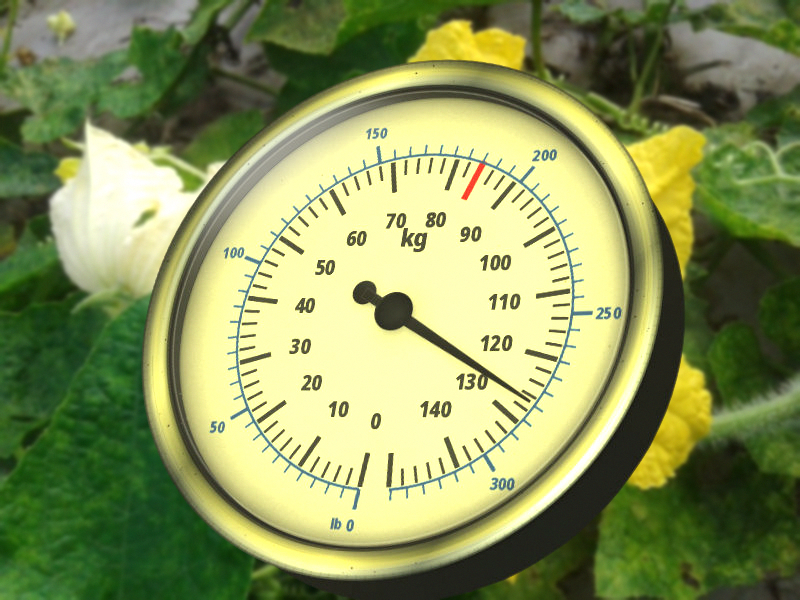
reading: **127** kg
